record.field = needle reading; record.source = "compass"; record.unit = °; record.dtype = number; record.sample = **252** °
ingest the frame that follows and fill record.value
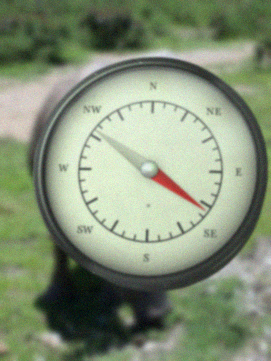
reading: **125** °
